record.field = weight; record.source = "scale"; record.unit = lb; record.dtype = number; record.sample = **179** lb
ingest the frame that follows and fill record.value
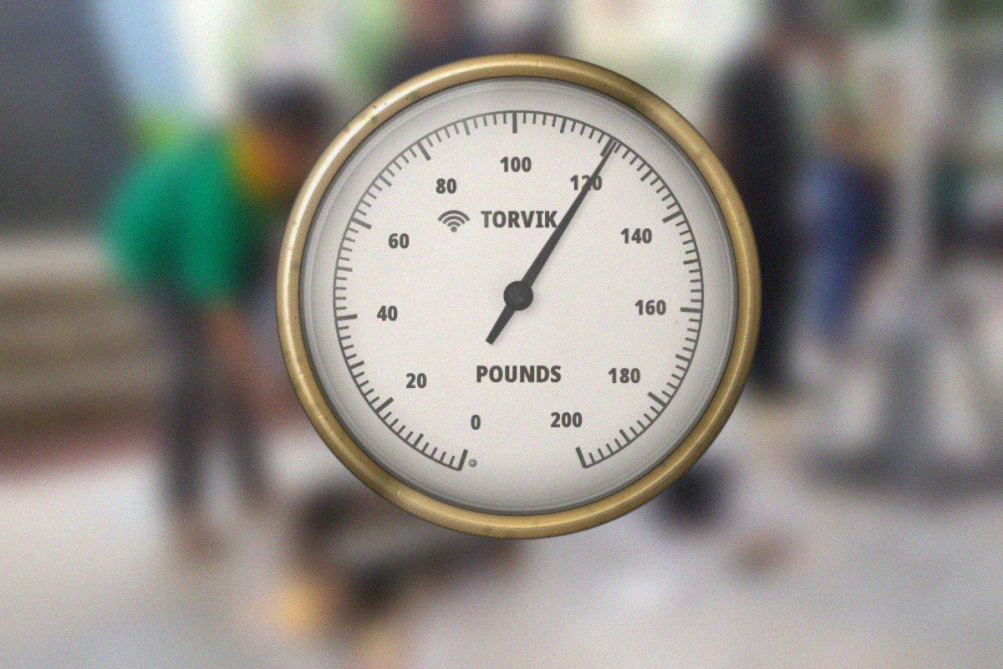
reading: **121** lb
